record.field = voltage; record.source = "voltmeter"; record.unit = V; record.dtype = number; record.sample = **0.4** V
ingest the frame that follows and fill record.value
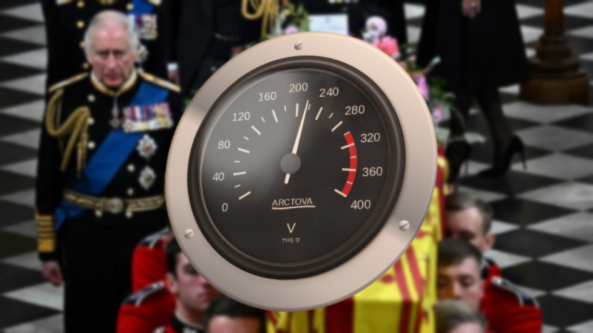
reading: **220** V
